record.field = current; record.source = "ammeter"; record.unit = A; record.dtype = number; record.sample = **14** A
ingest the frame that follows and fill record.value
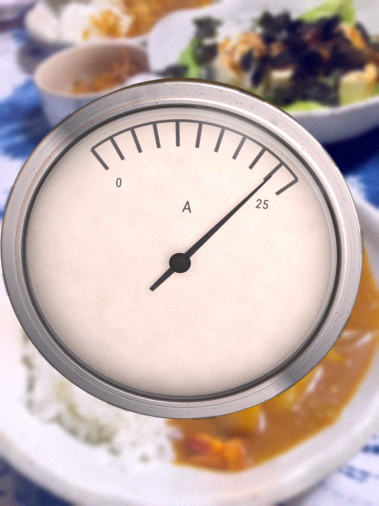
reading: **22.5** A
